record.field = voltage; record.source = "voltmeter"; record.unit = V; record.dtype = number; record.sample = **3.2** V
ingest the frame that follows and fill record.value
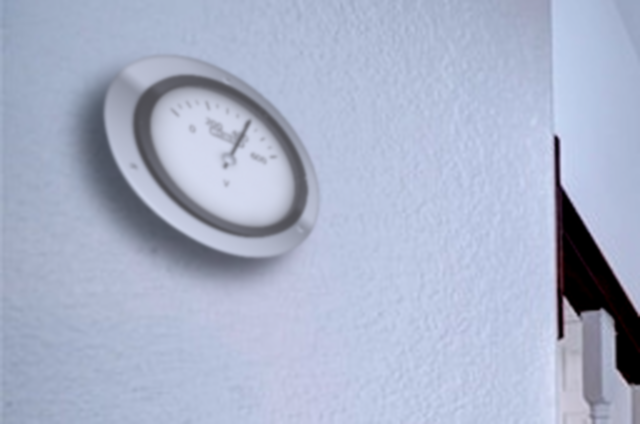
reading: **400** V
